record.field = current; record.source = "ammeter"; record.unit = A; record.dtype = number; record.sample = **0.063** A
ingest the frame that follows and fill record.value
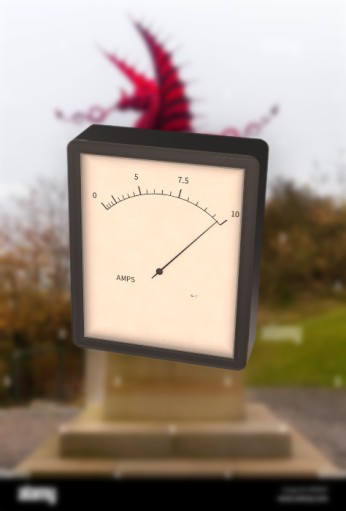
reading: **9.75** A
